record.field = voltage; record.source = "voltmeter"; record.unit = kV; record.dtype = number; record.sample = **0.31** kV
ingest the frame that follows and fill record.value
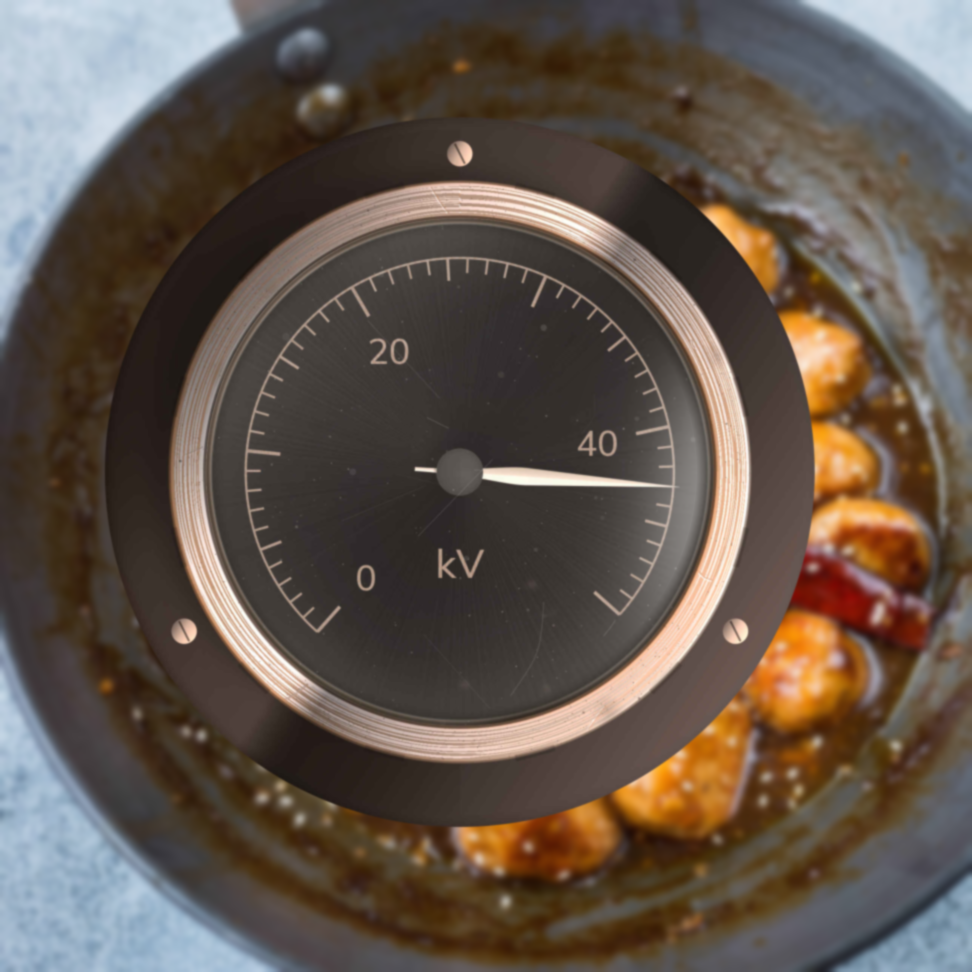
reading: **43** kV
